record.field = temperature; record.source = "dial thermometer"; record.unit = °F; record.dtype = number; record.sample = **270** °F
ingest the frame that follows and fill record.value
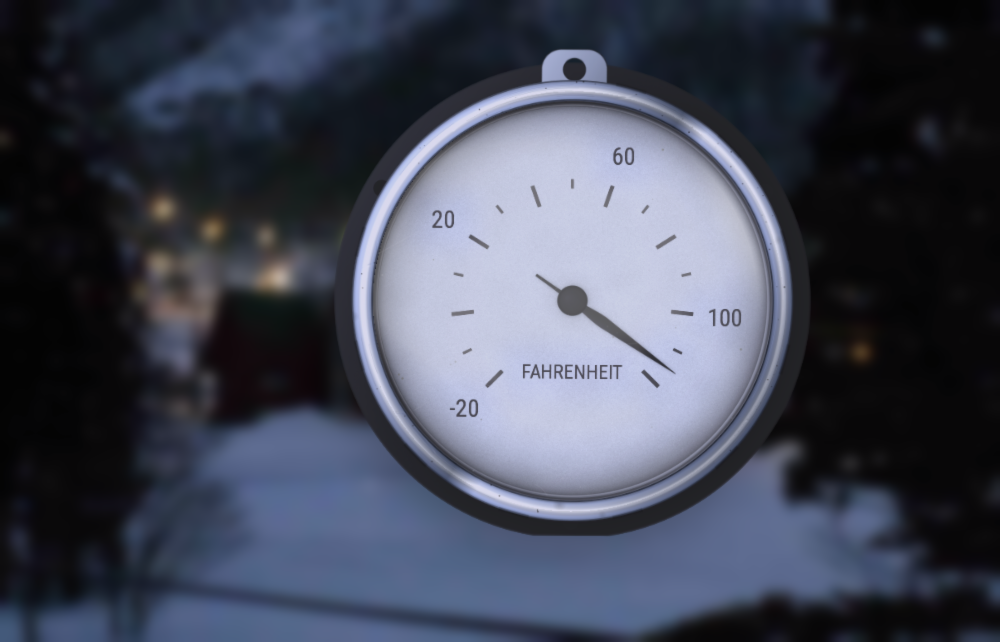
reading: **115** °F
